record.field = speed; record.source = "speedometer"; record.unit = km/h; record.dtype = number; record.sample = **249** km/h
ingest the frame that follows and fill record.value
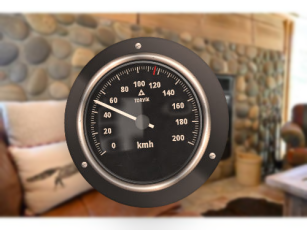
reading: **50** km/h
